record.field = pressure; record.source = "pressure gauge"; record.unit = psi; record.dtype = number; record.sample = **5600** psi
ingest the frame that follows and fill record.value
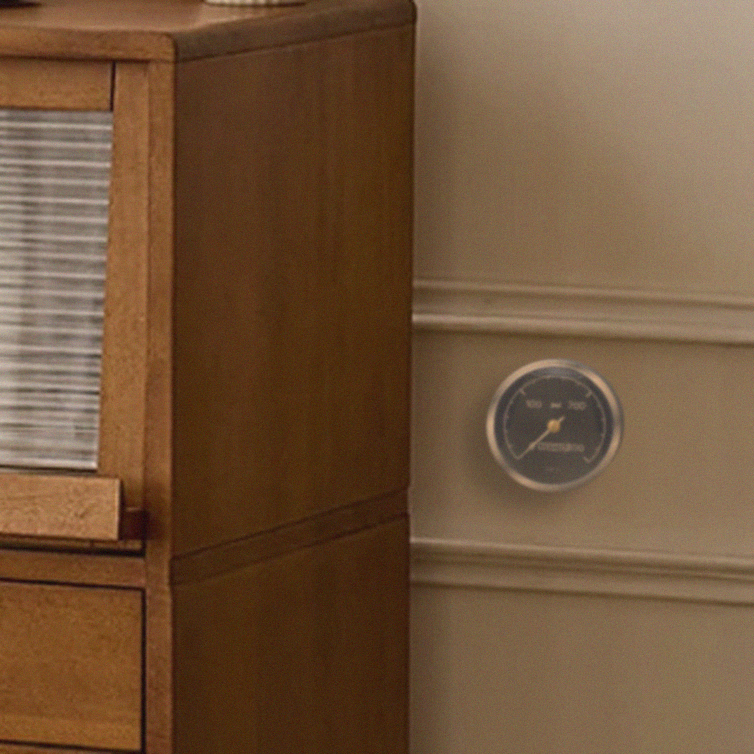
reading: **0** psi
